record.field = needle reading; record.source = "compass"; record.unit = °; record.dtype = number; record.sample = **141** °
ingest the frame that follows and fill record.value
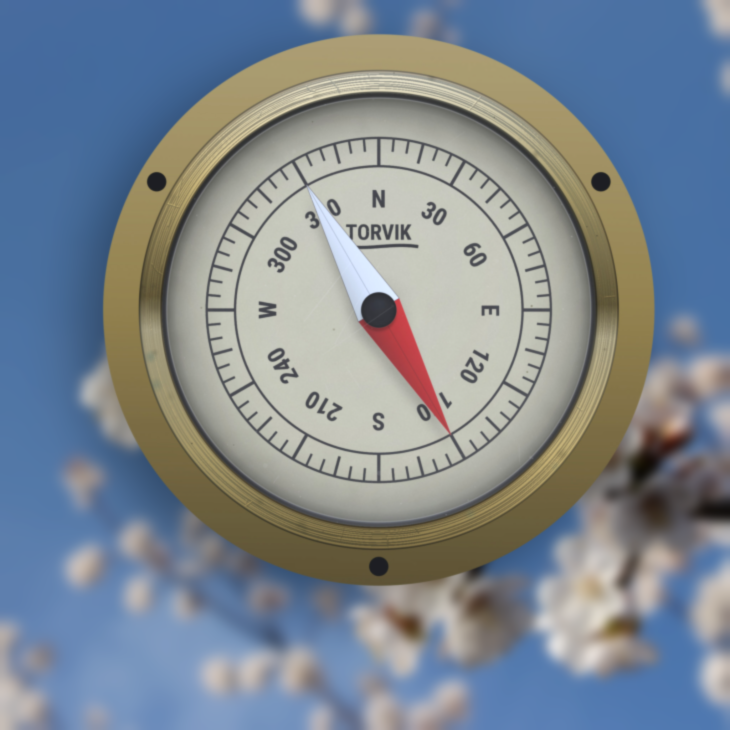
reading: **150** °
